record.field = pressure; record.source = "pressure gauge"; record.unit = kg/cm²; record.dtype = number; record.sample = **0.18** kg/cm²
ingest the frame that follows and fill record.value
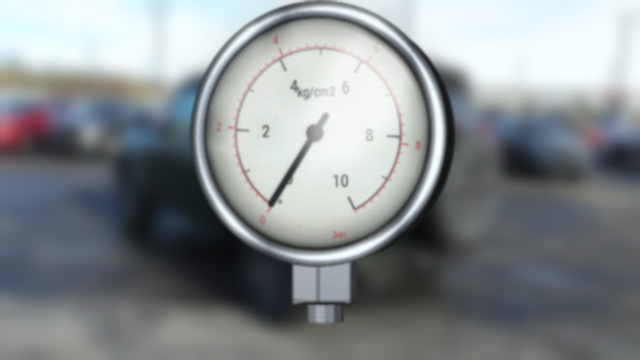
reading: **0** kg/cm²
